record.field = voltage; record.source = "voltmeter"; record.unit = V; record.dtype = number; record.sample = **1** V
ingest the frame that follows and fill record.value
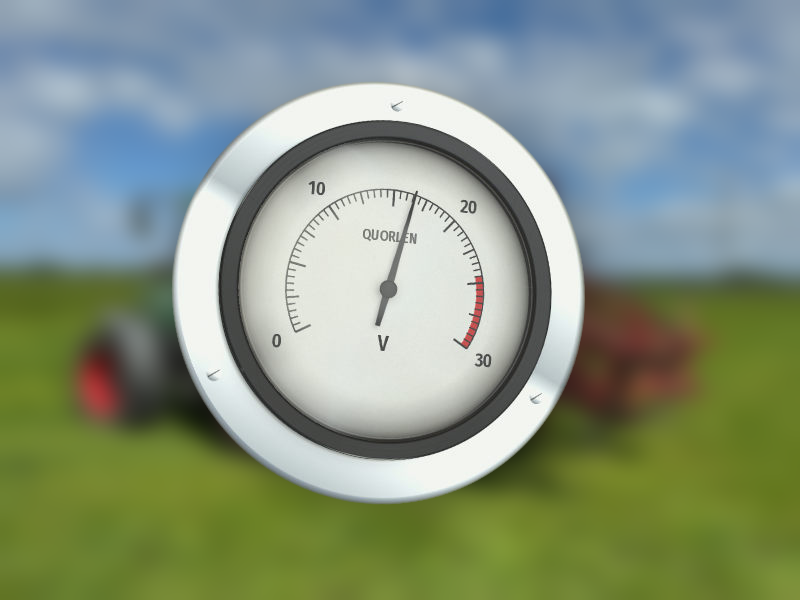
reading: **16.5** V
